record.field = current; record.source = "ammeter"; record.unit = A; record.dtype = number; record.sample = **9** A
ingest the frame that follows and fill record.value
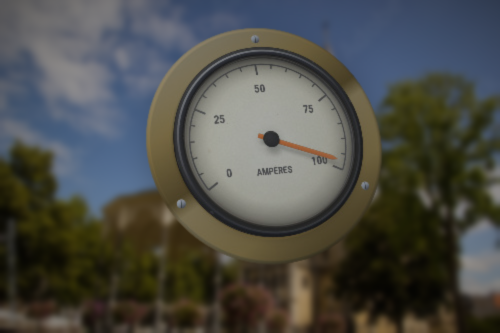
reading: **97.5** A
